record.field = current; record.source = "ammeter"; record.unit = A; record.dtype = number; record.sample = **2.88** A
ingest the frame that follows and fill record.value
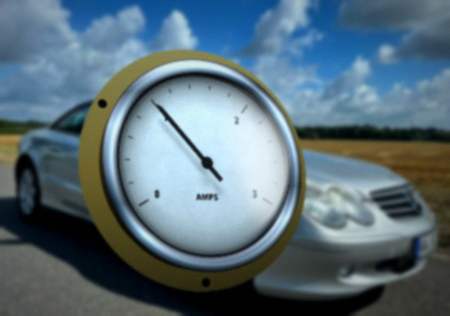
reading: **1** A
